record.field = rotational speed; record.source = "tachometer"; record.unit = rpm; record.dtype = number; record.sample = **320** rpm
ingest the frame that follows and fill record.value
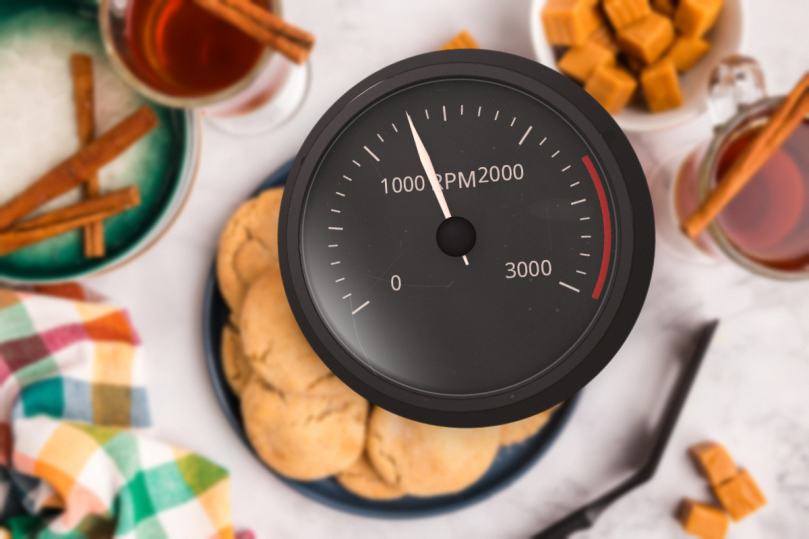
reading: **1300** rpm
